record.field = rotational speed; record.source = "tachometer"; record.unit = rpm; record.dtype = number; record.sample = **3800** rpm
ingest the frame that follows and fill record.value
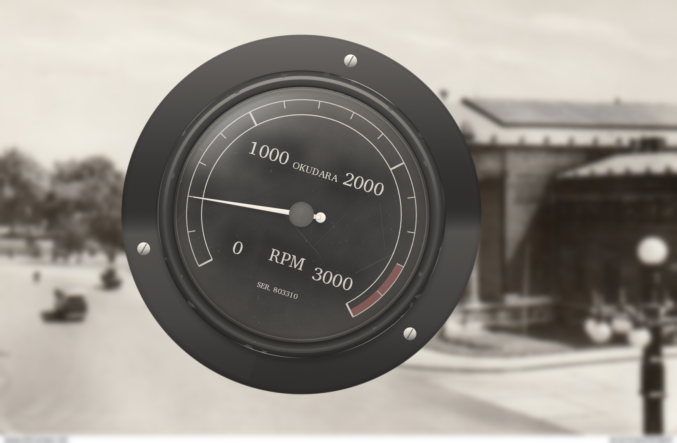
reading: **400** rpm
